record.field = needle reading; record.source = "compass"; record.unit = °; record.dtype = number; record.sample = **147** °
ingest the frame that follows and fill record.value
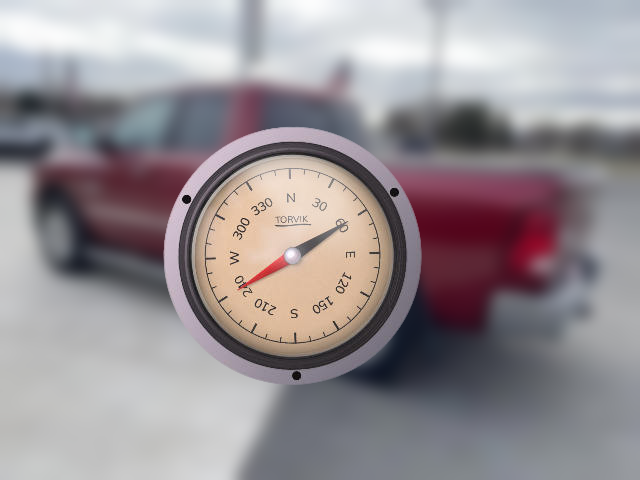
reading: **240** °
